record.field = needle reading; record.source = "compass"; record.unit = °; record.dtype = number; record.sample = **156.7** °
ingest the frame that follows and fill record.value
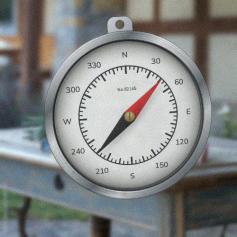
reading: **45** °
